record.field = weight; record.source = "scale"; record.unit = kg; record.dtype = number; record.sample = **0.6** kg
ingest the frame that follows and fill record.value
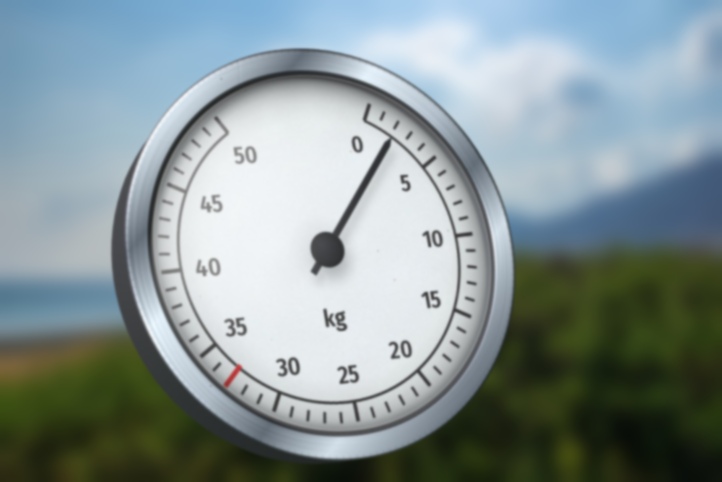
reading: **2** kg
